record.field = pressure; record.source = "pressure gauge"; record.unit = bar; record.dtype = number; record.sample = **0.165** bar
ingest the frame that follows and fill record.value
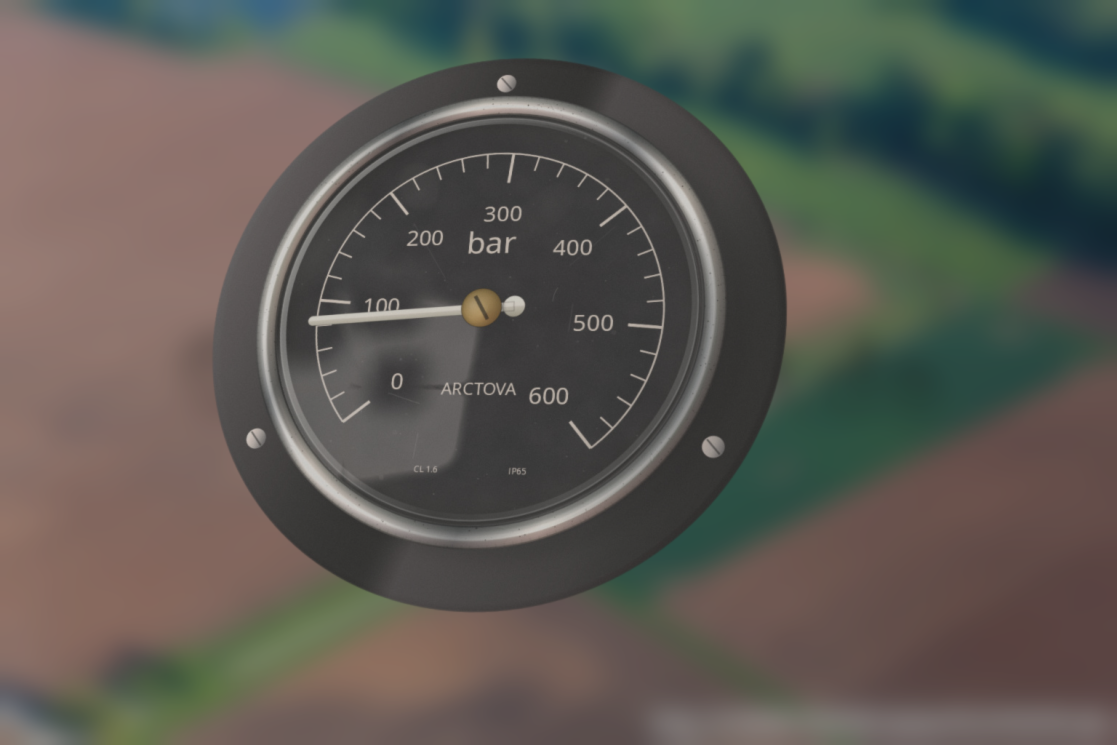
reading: **80** bar
